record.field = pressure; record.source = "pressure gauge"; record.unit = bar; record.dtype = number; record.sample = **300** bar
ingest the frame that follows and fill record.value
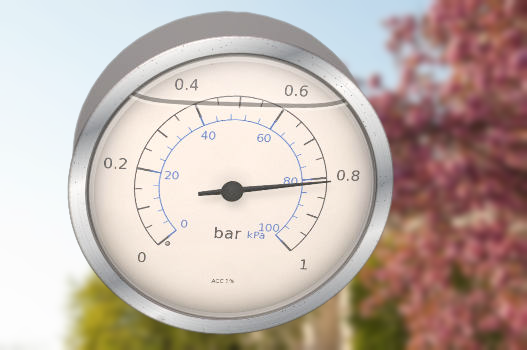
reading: **0.8** bar
